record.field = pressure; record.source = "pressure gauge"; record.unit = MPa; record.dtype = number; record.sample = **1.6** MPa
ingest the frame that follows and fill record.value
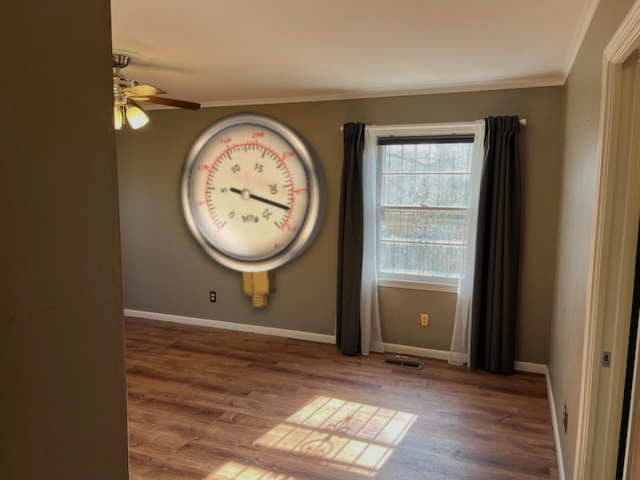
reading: **22.5** MPa
